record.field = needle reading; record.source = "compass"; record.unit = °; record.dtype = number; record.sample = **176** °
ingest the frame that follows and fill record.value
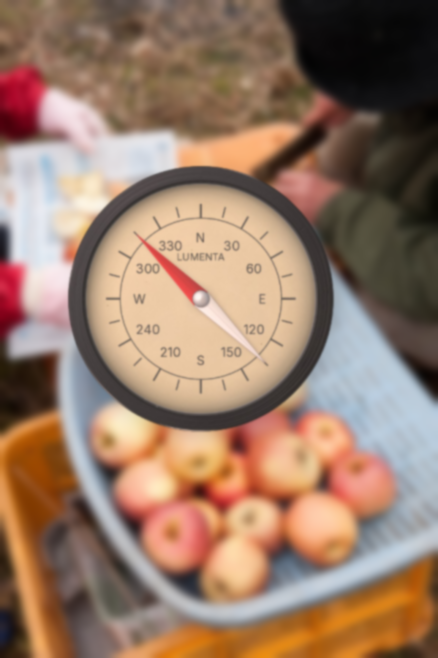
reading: **315** °
